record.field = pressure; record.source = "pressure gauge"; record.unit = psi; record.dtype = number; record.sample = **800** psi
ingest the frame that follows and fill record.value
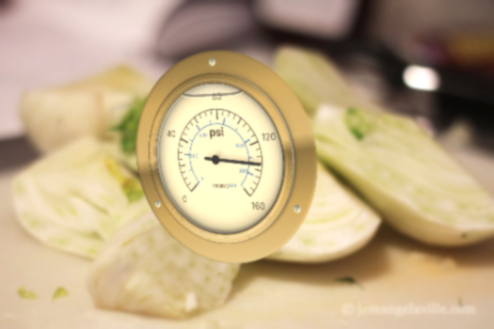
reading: **135** psi
